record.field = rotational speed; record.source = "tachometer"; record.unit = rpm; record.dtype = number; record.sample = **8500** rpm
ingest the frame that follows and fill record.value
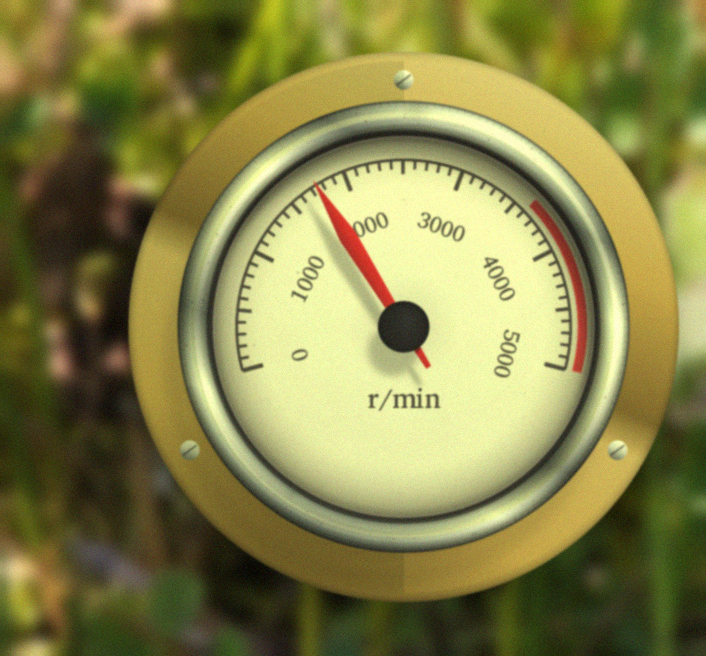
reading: **1750** rpm
